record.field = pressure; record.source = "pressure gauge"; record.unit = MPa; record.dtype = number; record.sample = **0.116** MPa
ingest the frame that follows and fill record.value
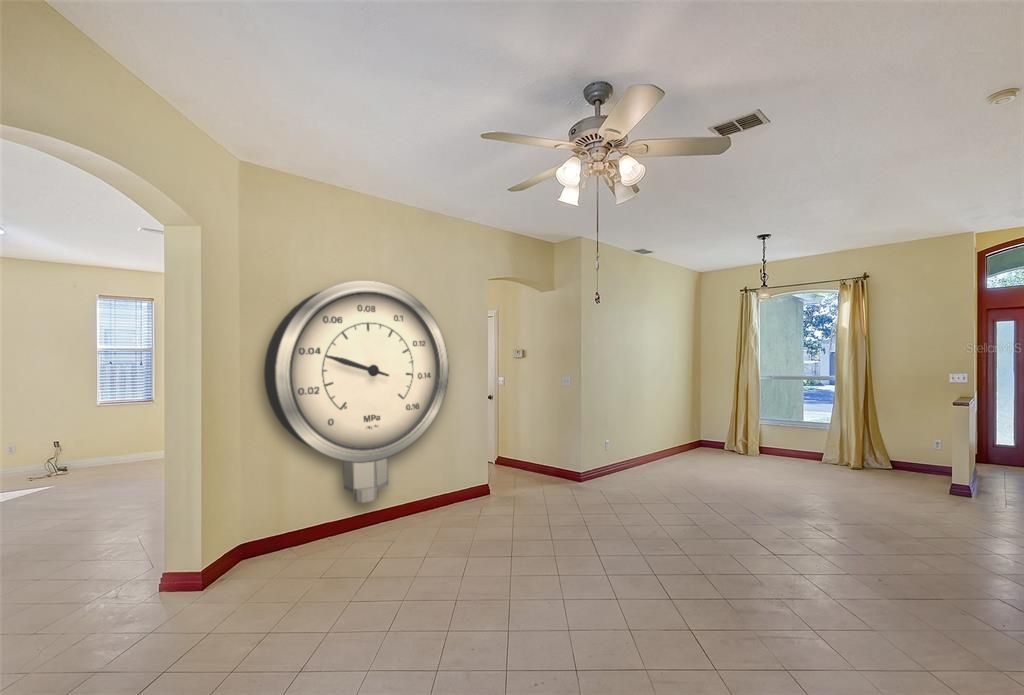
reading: **0.04** MPa
